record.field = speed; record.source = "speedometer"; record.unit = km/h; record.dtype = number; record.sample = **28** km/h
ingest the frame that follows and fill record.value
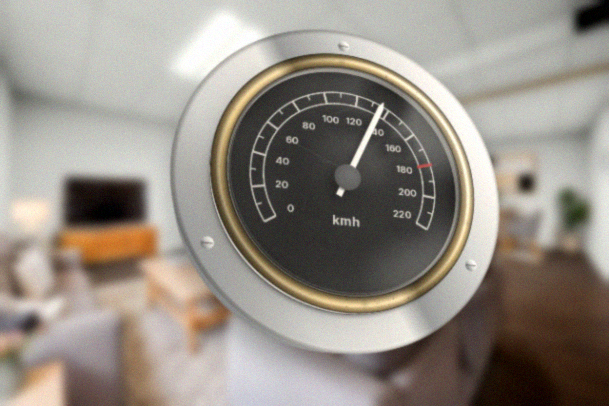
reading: **135** km/h
